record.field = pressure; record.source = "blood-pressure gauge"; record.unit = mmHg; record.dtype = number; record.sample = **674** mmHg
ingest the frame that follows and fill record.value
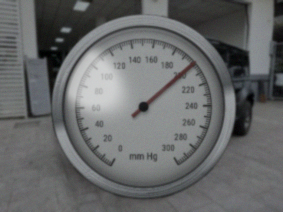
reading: **200** mmHg
